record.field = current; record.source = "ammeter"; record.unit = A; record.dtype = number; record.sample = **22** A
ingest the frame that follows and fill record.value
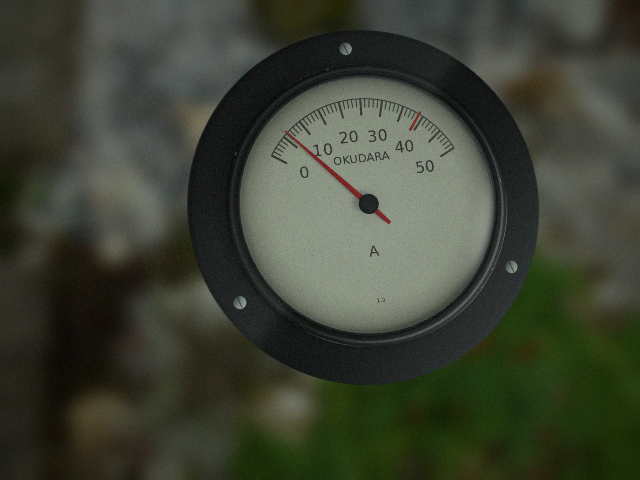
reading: **6** A
